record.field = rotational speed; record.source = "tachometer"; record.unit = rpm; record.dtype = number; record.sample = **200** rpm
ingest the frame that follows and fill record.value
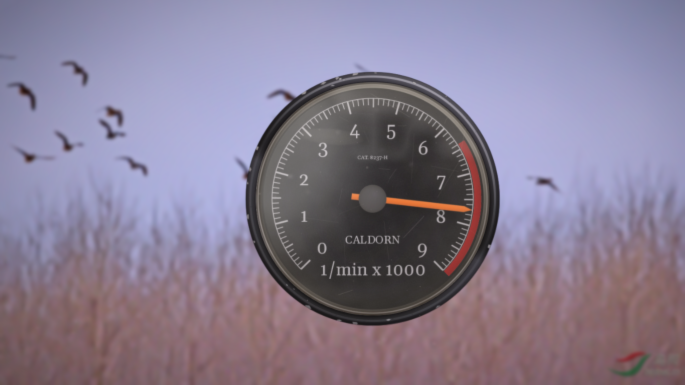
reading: **7700** rpm
